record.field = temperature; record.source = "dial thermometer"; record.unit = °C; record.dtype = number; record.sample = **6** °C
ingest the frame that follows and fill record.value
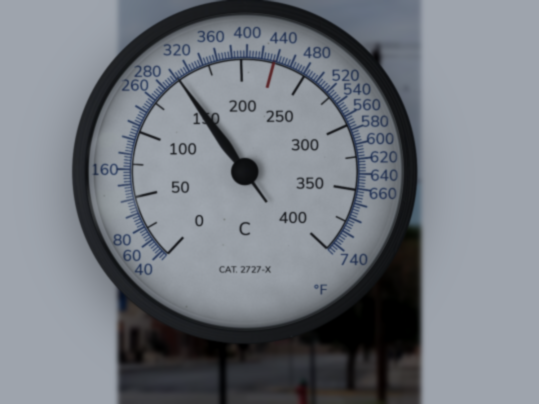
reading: **150** °C
